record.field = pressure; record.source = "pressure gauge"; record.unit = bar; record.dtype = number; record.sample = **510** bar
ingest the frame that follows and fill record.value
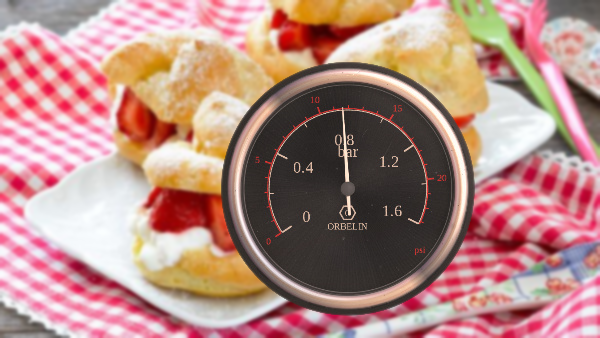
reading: **0.8** bar
